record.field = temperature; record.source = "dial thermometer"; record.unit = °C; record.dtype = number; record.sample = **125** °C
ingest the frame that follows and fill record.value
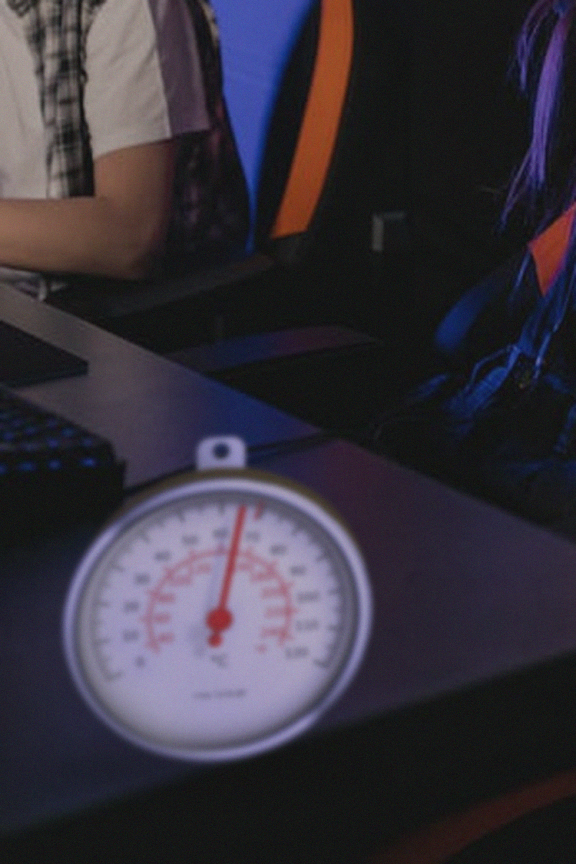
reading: **65** °C
